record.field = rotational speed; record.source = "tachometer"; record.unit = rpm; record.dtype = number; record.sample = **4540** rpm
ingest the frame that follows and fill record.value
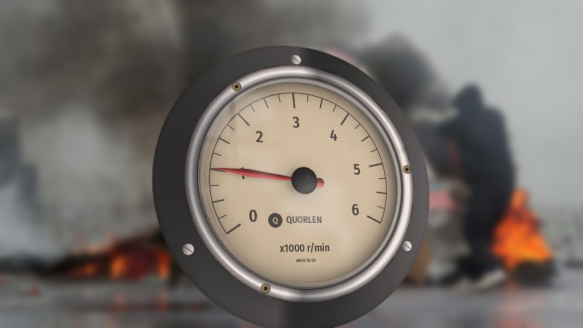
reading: **1000** rpm
